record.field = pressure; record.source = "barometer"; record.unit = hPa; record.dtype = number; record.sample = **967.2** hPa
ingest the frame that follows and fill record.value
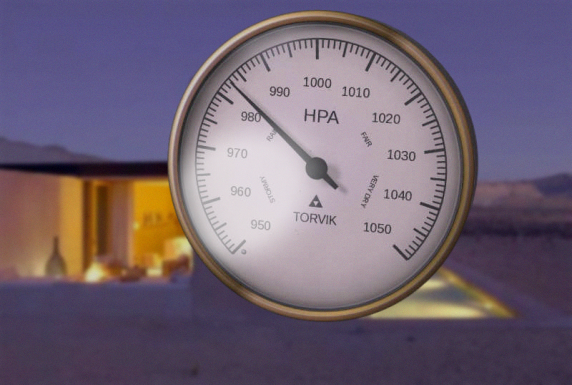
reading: **983** hPa
